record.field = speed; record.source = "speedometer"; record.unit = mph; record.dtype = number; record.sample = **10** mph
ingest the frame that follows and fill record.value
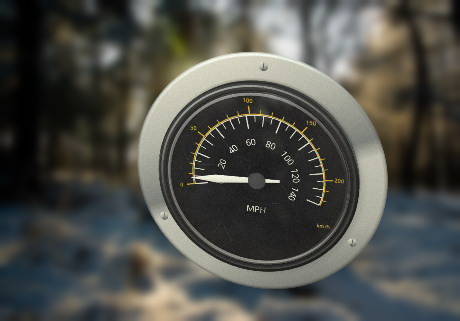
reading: **5** mph
